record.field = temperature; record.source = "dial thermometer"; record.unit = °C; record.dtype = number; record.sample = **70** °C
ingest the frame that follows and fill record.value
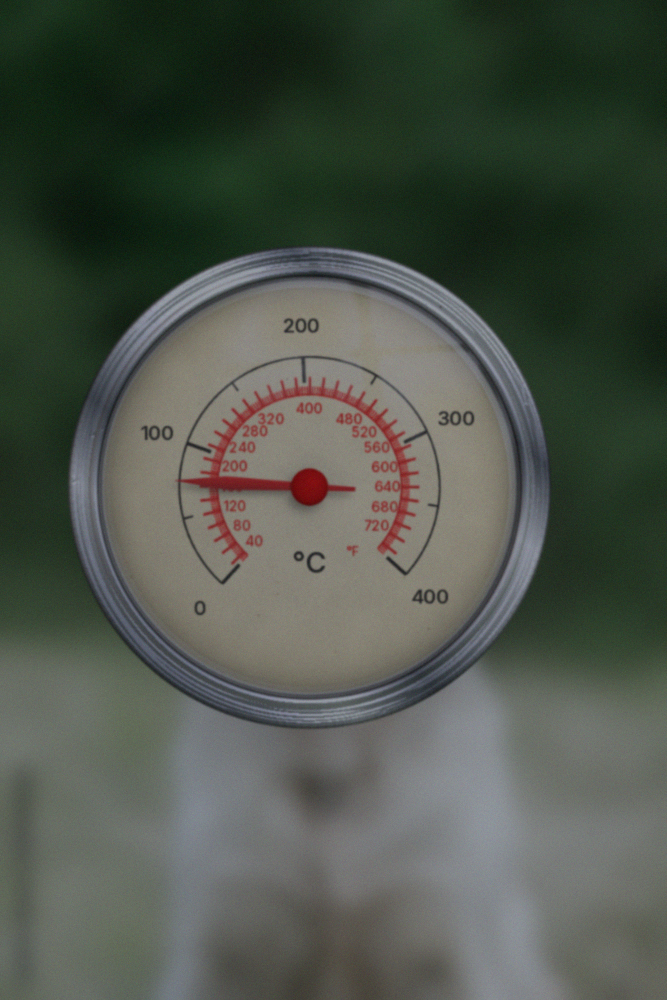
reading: **75** °C
